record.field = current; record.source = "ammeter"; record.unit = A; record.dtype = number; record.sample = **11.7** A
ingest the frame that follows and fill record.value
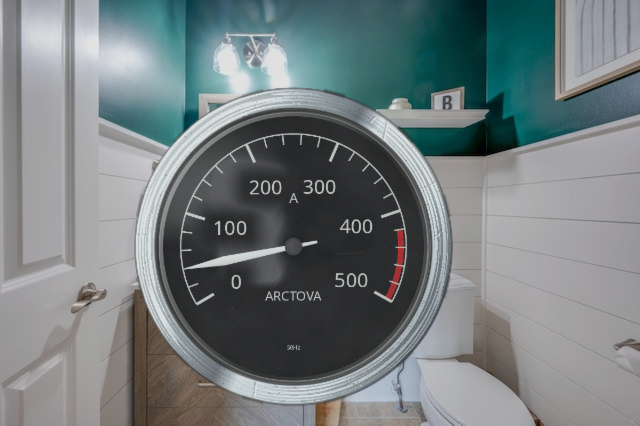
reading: **40** A
